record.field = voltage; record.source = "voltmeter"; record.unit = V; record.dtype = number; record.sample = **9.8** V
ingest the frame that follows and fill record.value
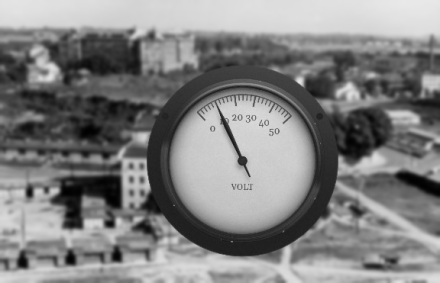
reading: **10** V
